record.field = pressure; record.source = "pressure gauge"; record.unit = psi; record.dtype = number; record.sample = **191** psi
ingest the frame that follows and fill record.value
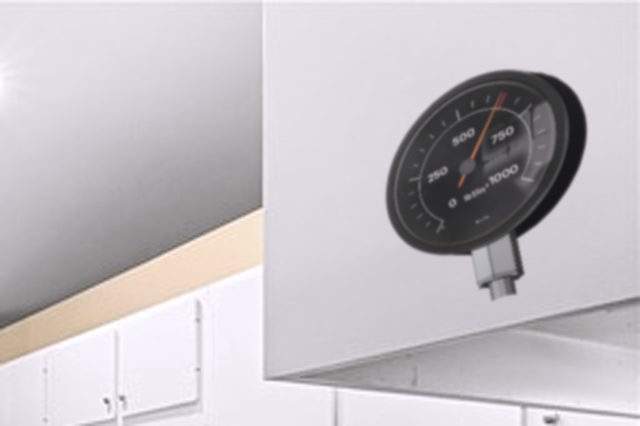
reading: **650** psi
